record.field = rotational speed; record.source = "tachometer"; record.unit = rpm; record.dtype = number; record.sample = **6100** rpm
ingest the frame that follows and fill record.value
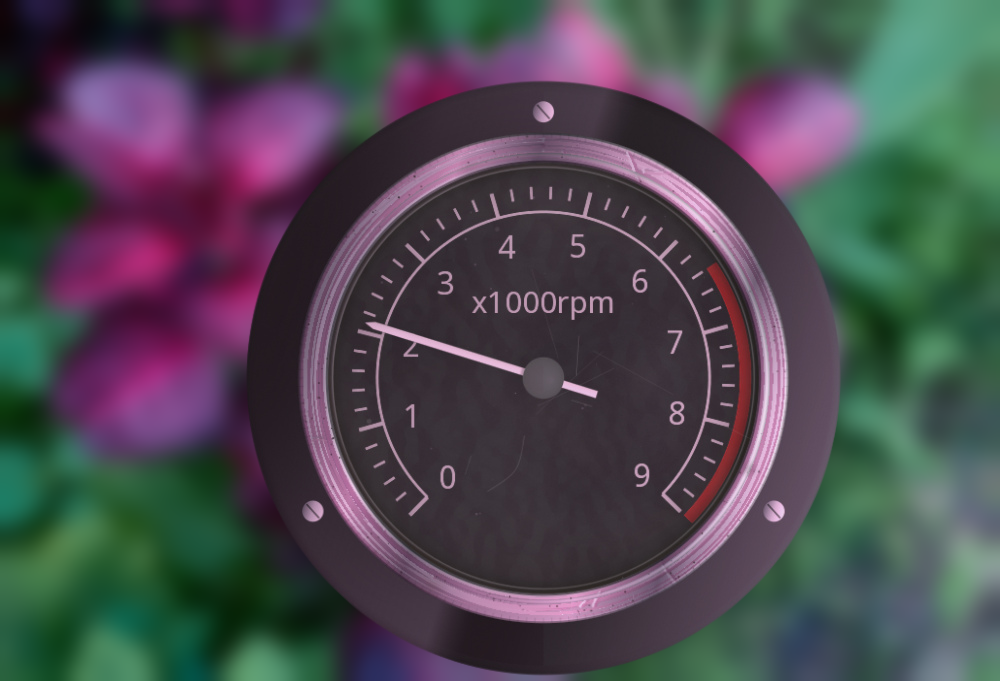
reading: **2100** rpm
